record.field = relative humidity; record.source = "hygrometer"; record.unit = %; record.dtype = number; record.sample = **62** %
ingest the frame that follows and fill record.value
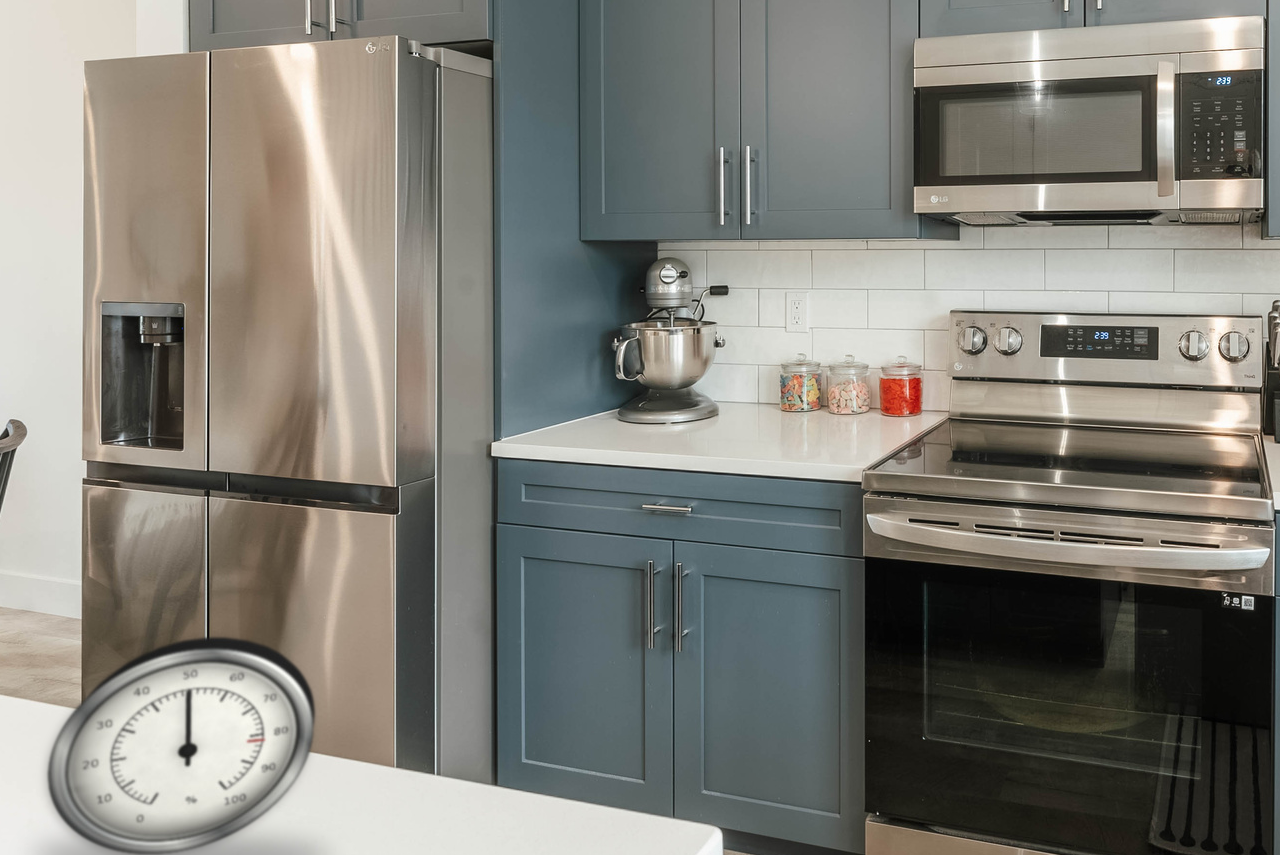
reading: **50** %
